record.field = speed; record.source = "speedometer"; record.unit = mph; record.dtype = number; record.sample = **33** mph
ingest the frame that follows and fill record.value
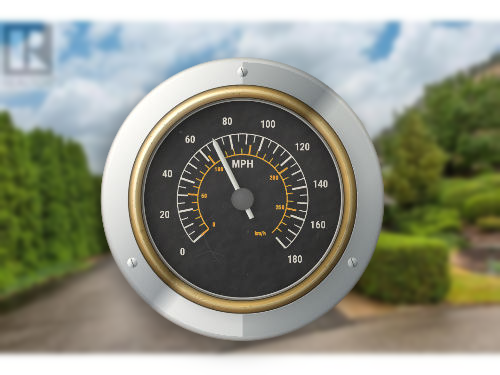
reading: **70** mph
